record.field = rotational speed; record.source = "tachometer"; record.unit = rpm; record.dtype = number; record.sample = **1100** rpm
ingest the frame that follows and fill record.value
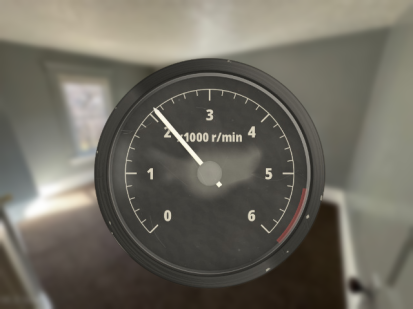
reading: **2100** rpm
